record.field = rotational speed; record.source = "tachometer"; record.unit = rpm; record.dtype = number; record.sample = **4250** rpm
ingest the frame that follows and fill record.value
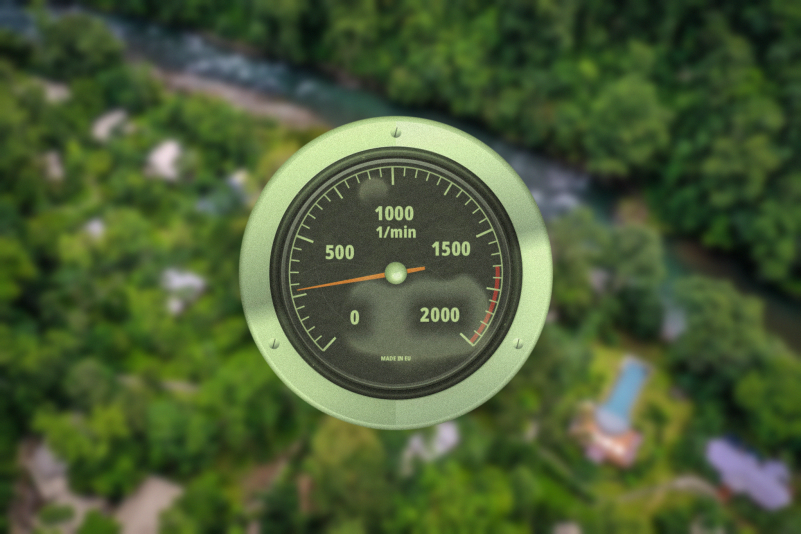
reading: **275** rpm
